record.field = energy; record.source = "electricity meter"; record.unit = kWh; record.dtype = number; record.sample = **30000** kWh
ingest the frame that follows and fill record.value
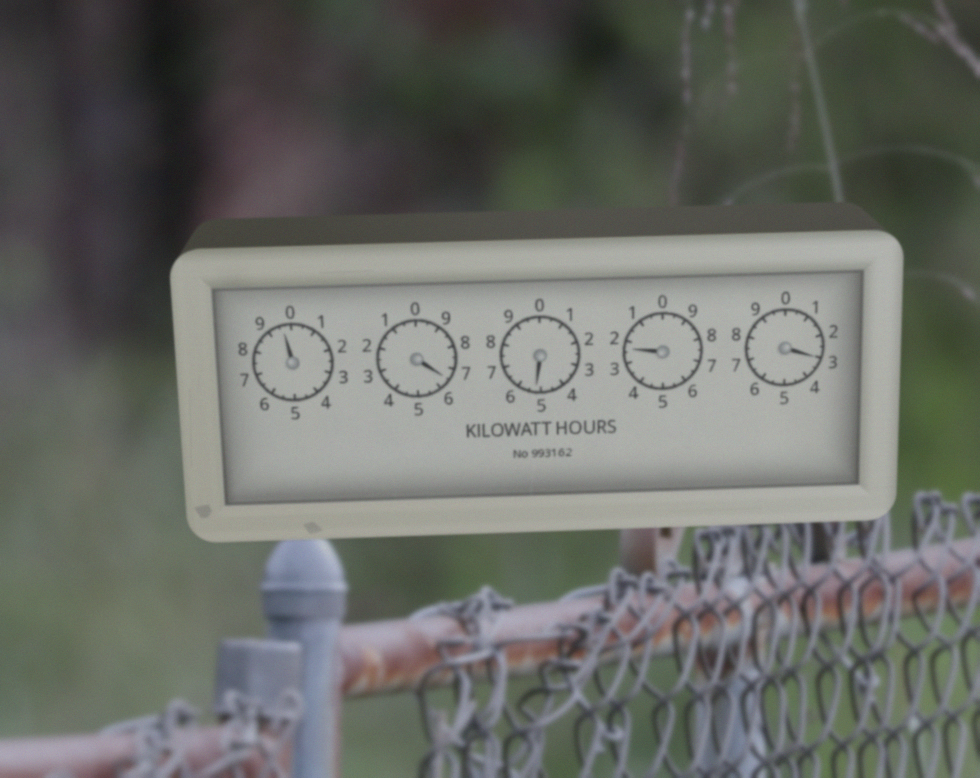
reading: **96523** kWh
